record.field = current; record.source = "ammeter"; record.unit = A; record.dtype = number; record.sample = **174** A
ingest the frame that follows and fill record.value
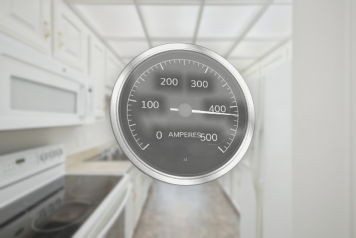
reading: **420** A
